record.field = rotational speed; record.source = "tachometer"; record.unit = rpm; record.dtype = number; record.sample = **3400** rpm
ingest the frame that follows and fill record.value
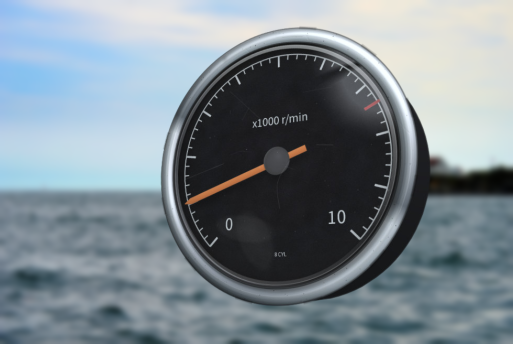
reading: **1000** rpm
